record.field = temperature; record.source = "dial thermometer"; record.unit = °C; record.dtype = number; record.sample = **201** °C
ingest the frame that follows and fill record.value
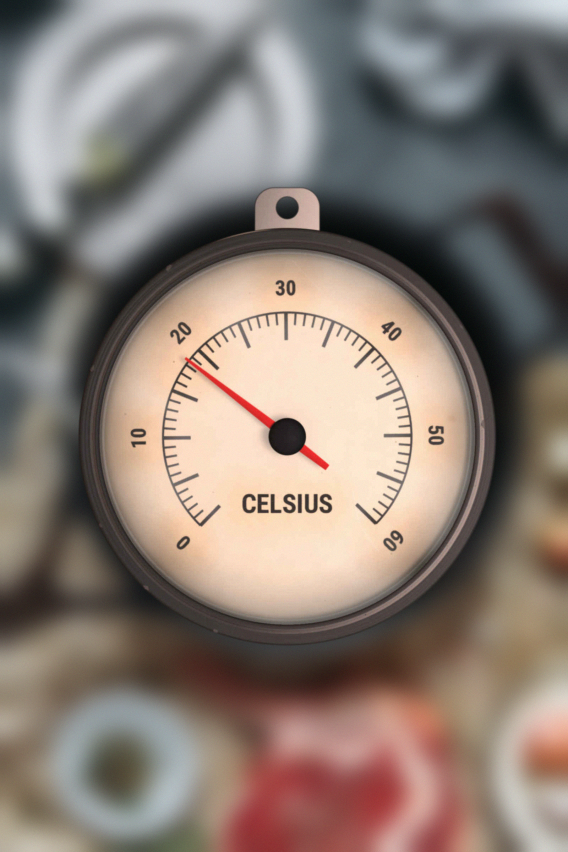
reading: **18.5** °C
